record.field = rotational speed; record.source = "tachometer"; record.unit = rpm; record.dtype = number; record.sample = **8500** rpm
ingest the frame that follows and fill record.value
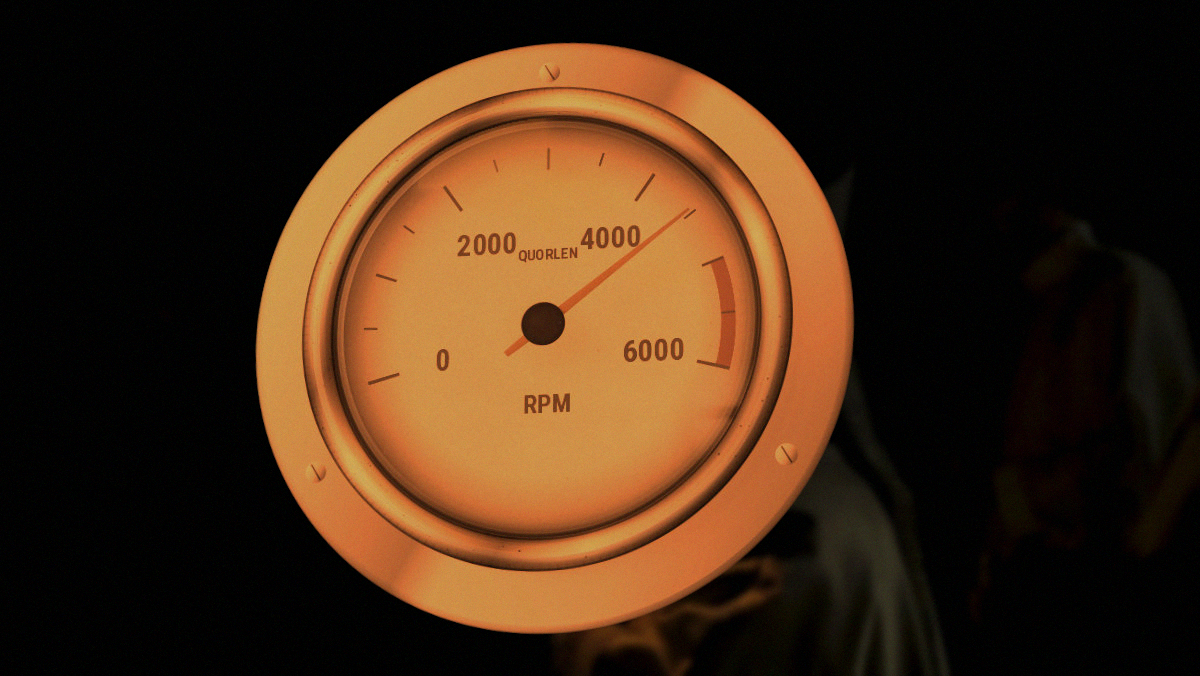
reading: **4500** rpm
